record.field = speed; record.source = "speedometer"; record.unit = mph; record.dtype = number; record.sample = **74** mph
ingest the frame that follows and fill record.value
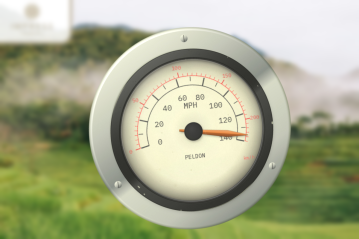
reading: **135** mph
